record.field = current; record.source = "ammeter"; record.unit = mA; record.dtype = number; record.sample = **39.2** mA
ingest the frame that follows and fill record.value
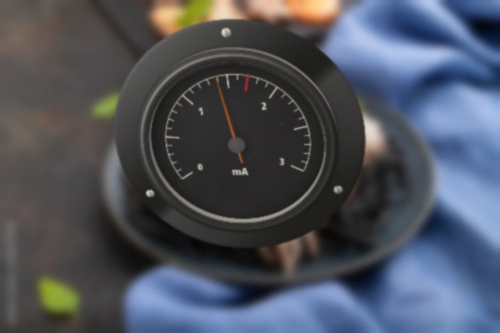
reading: **1.4** mA
